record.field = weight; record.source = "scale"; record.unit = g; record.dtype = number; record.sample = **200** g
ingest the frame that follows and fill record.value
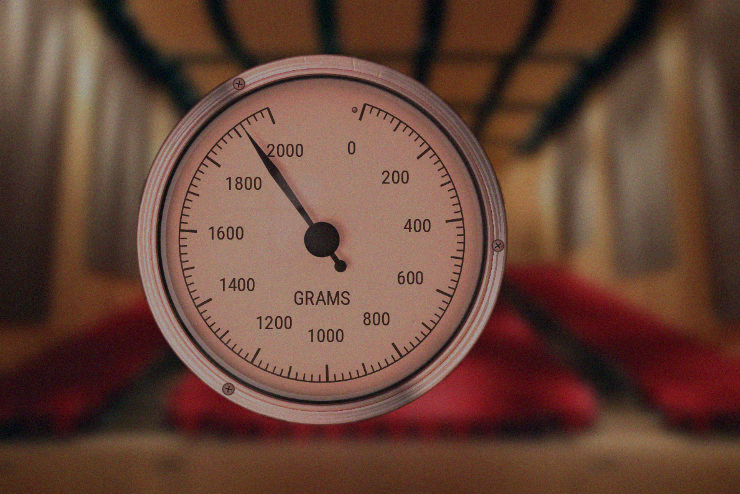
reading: **1920** g
